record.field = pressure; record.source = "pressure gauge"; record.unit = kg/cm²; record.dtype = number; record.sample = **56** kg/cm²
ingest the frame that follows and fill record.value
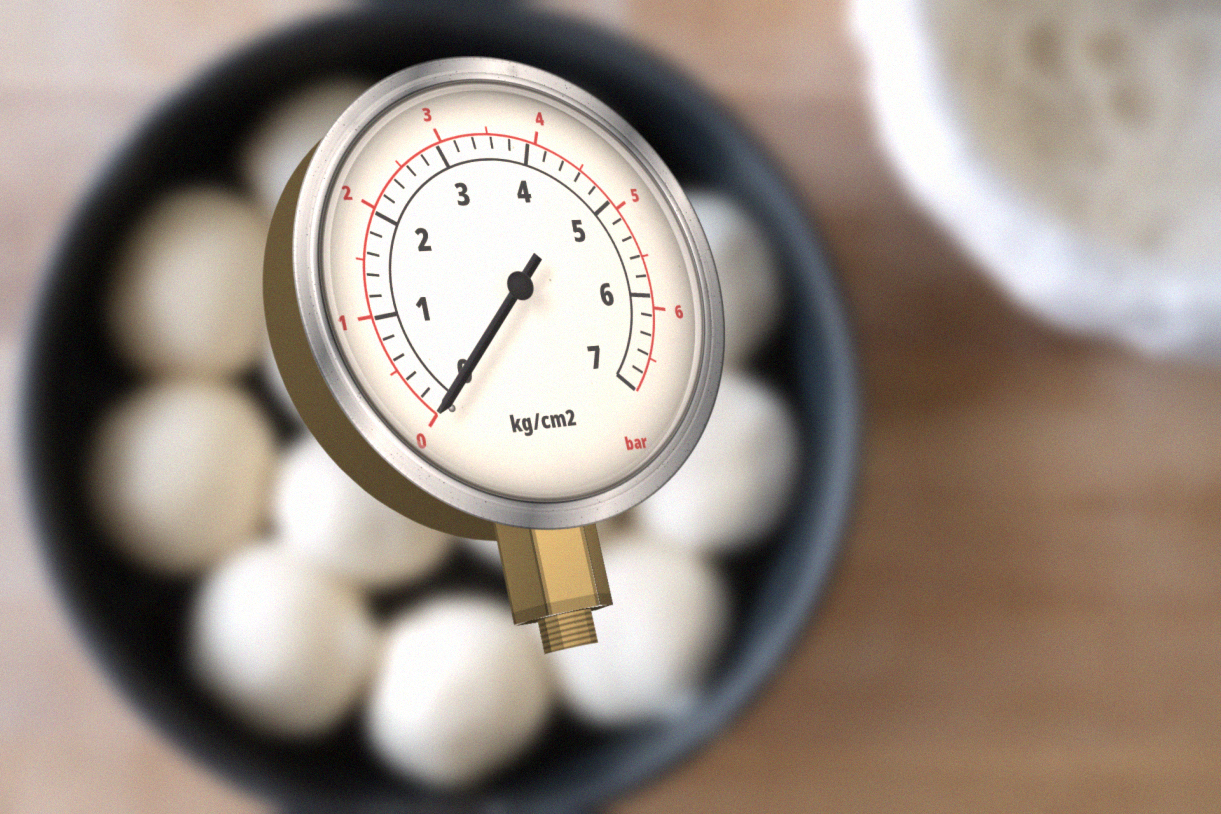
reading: **0** kg/cm²
